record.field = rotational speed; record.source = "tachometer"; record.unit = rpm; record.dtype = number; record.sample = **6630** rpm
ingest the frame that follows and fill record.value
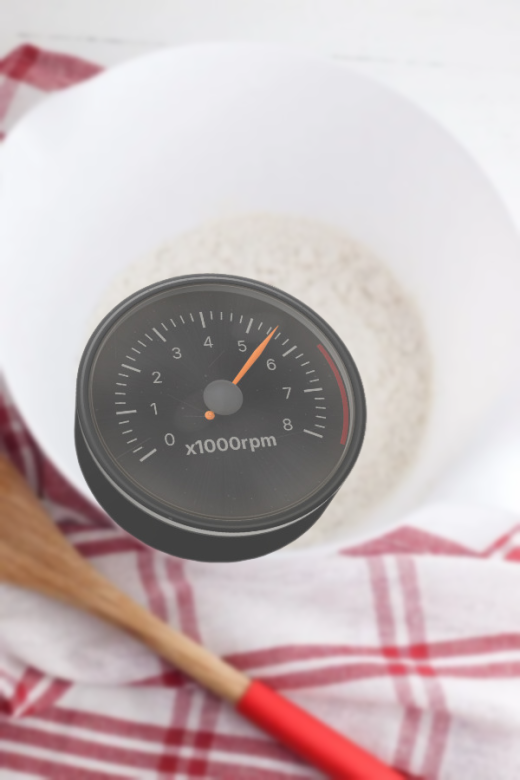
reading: **5500** rpm
